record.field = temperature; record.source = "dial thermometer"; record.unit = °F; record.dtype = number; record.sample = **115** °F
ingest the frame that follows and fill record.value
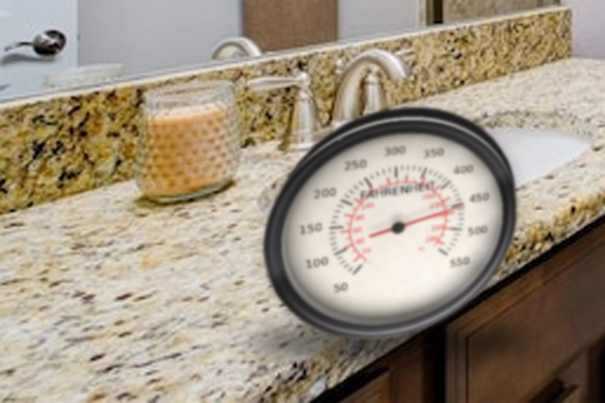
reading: **450** °F
